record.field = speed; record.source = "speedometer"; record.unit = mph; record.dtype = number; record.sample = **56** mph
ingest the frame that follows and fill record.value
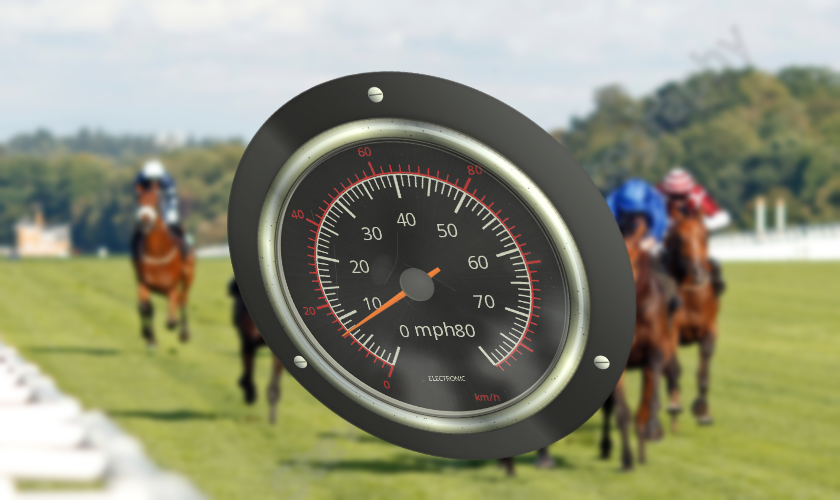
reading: **8** mph
